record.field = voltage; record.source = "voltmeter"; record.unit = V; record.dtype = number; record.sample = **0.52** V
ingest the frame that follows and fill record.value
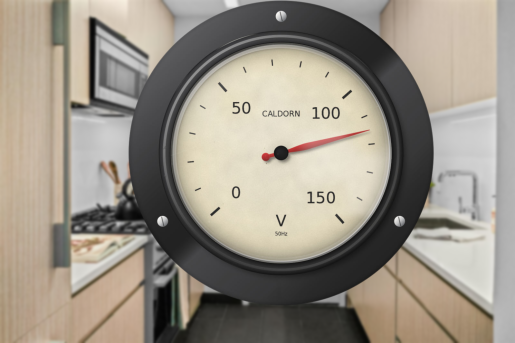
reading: **115** V
